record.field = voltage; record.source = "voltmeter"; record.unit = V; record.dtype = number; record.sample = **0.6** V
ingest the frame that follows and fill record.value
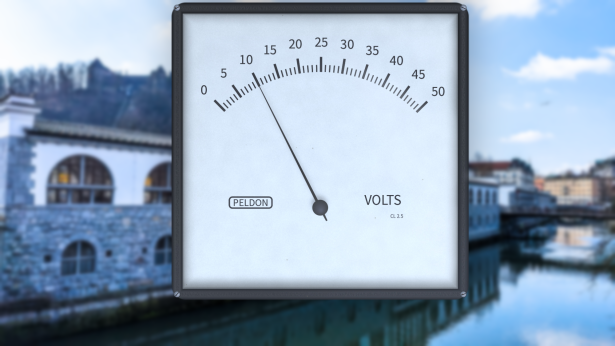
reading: **10** V
